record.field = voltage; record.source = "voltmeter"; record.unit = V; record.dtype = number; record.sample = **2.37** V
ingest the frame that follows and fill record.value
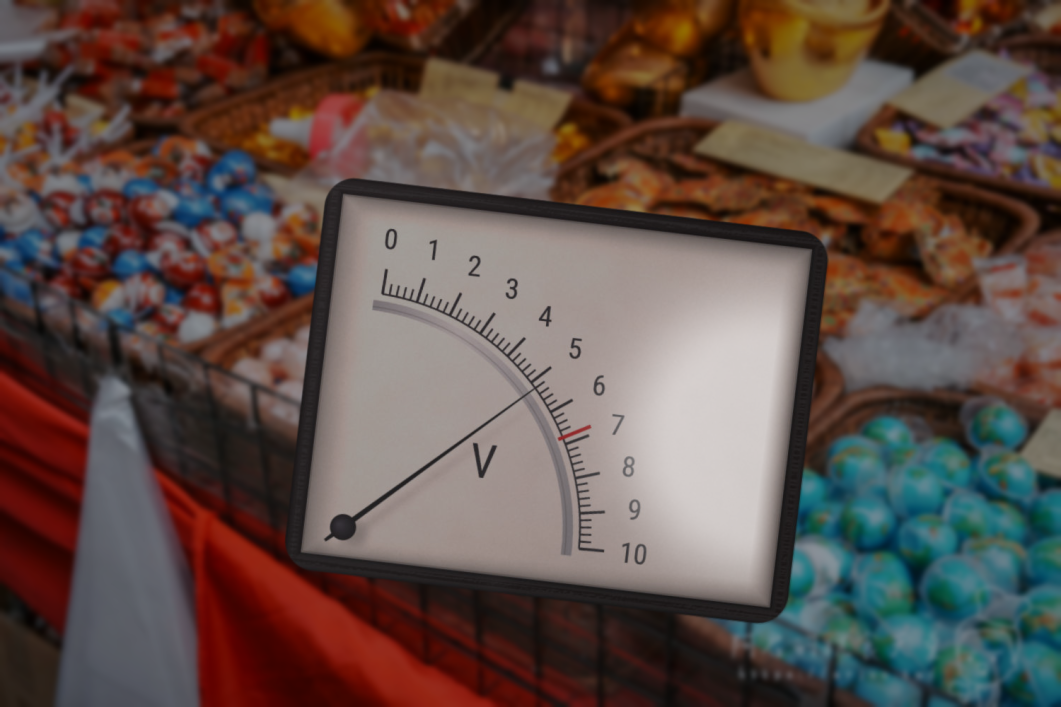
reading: **5.2** V
